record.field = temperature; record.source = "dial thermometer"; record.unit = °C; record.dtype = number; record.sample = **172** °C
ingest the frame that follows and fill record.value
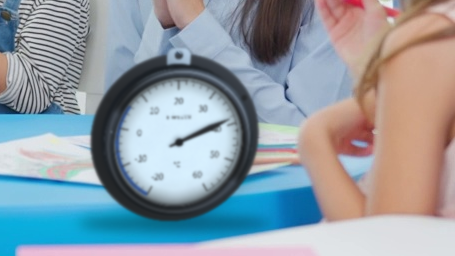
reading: **38** °C
